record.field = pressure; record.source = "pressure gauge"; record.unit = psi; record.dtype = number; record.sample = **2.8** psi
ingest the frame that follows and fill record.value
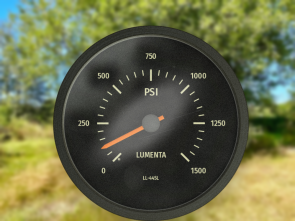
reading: **100** psi
